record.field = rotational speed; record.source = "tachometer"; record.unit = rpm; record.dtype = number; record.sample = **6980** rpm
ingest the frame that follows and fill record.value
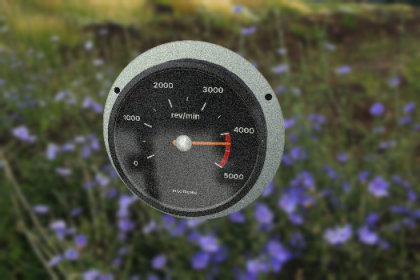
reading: **4250** rpm
